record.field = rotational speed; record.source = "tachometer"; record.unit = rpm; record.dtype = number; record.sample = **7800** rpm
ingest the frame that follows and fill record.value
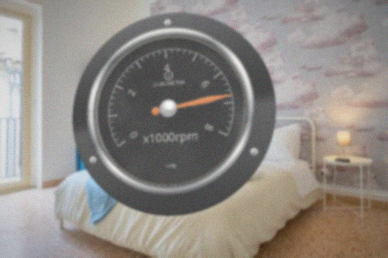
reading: **6800** rpm
